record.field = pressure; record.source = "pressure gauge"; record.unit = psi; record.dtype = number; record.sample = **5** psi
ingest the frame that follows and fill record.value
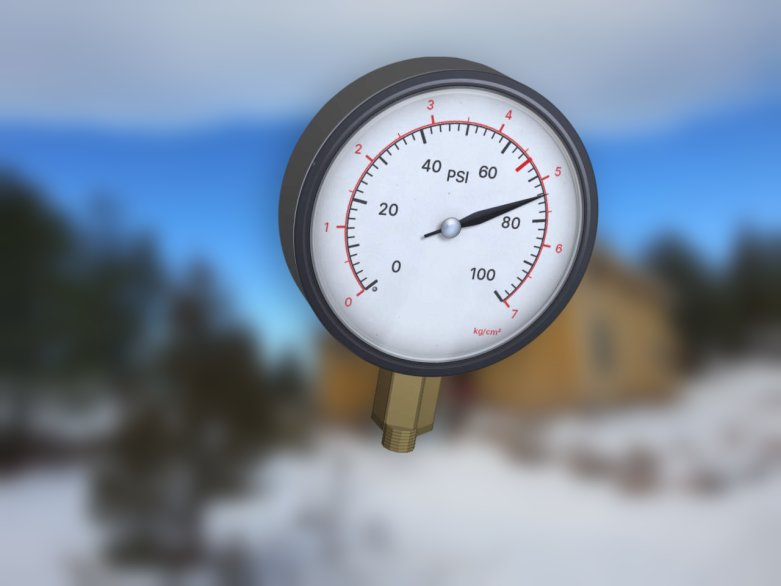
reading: **74** psi
